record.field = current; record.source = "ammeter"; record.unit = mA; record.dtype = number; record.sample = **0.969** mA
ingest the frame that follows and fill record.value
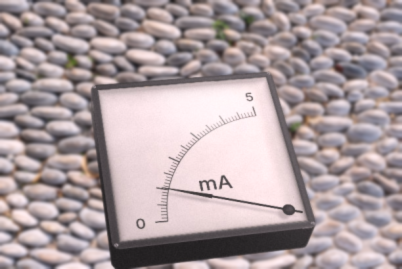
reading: **1** mA
